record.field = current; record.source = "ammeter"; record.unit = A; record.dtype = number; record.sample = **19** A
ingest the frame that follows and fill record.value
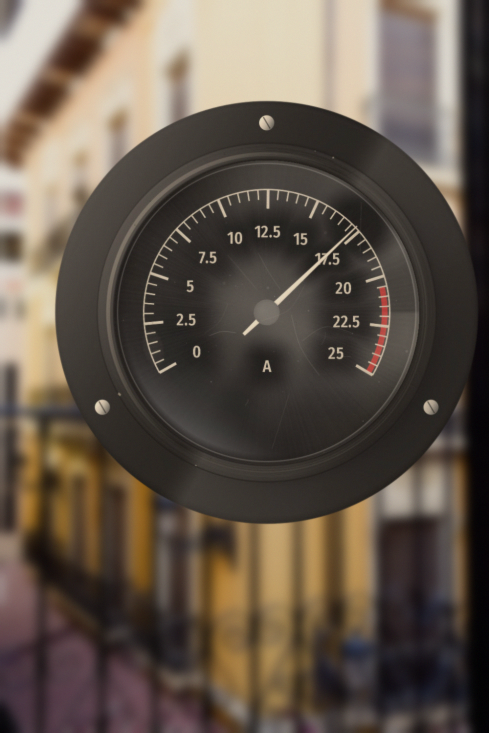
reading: **17.25** A
